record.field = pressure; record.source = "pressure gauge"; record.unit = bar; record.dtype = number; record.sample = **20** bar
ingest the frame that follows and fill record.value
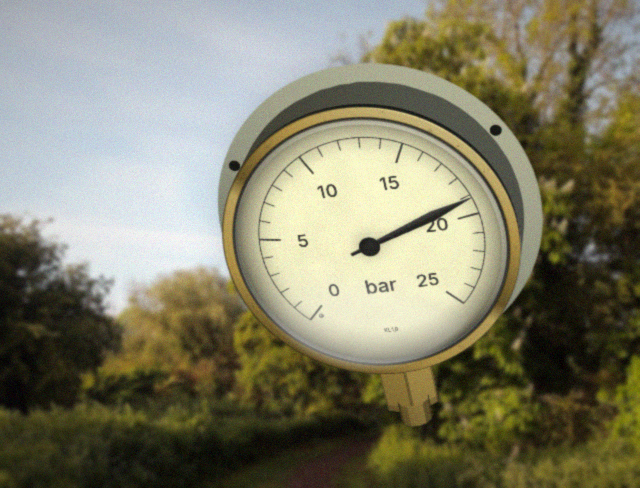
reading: **19** bar
